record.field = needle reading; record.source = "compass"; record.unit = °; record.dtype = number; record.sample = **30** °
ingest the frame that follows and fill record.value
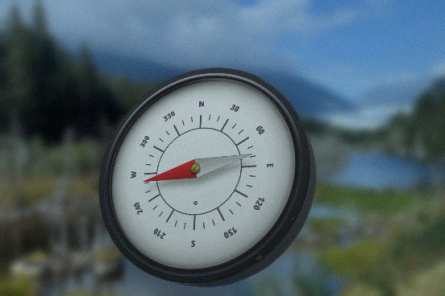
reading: **260** °
